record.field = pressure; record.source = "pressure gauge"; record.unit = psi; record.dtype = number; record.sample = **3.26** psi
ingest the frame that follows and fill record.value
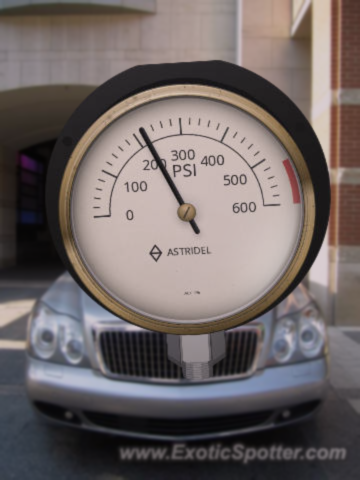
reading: **220** psi
